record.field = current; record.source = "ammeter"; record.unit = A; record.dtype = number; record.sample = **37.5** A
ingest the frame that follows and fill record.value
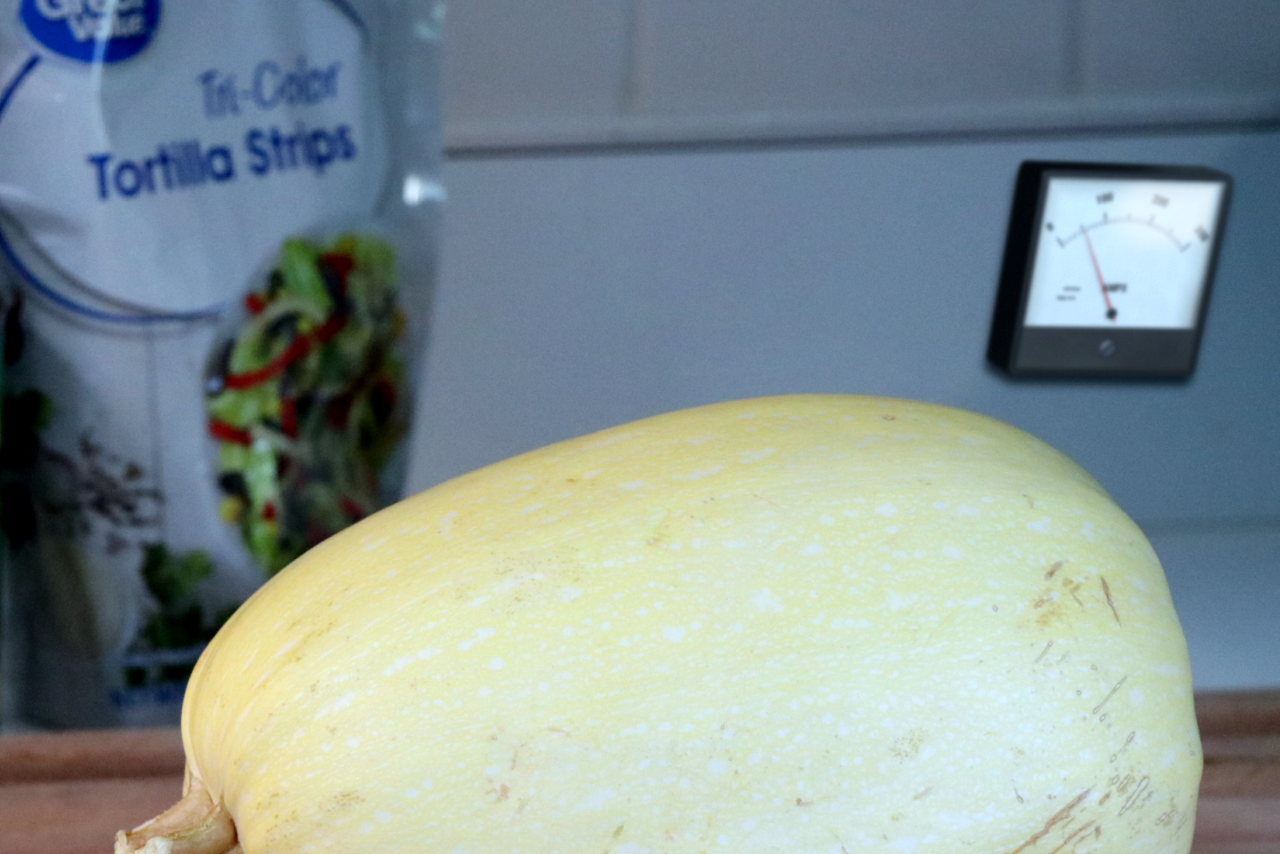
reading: **50** A
